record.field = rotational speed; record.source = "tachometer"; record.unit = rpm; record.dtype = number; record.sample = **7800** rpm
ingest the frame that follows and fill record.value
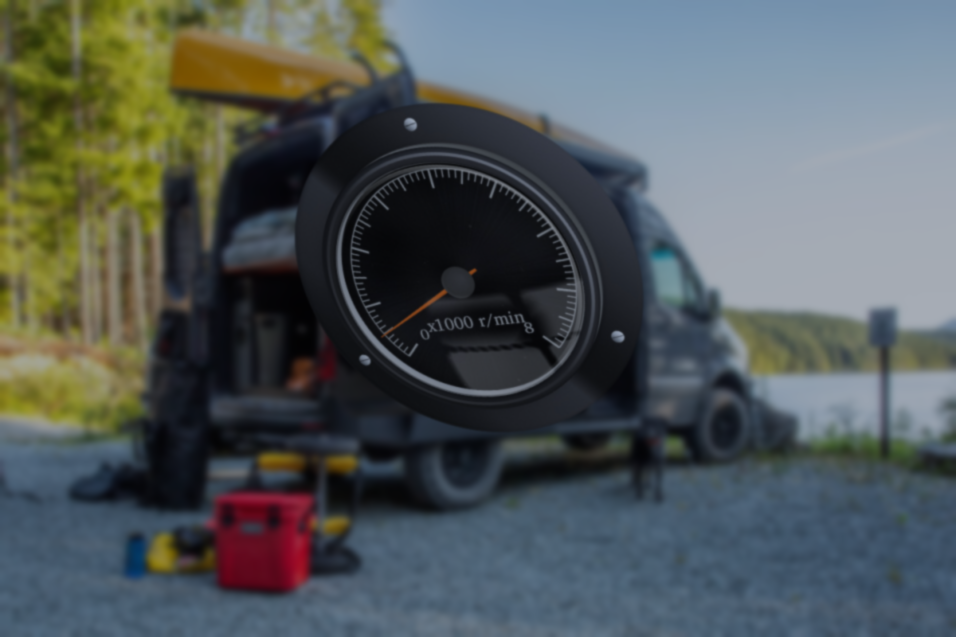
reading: **500** rpm
